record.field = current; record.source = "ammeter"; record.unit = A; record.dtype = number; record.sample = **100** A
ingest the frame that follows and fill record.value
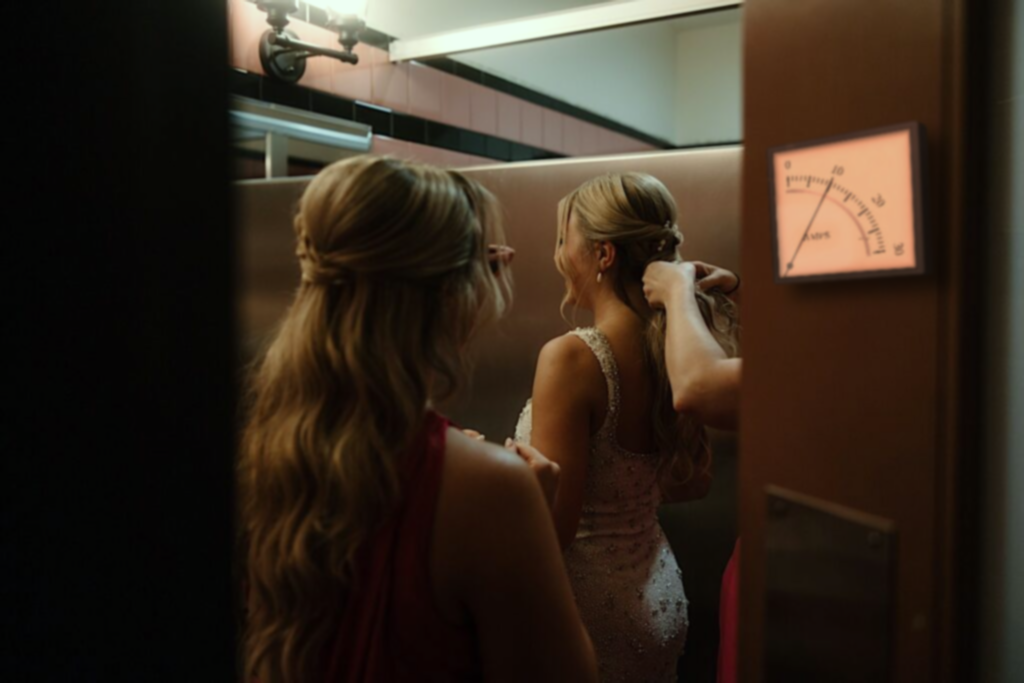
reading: **10** A
